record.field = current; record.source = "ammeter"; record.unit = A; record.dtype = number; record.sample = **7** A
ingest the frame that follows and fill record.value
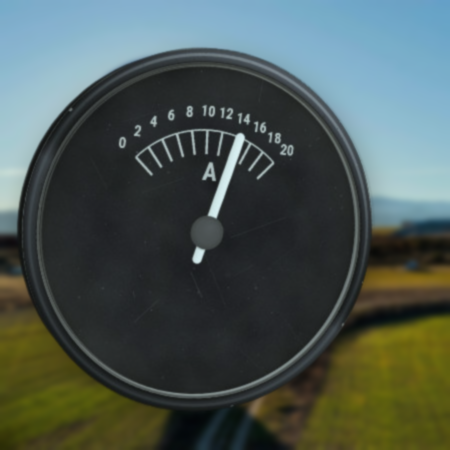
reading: **14** A
